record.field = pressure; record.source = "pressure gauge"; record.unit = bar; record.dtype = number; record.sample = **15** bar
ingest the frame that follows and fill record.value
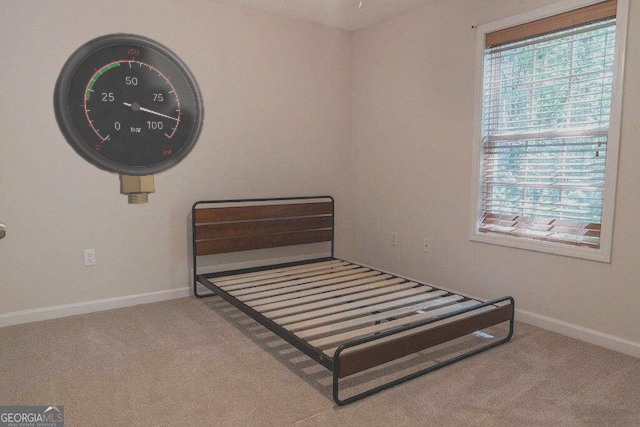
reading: **90** bar
